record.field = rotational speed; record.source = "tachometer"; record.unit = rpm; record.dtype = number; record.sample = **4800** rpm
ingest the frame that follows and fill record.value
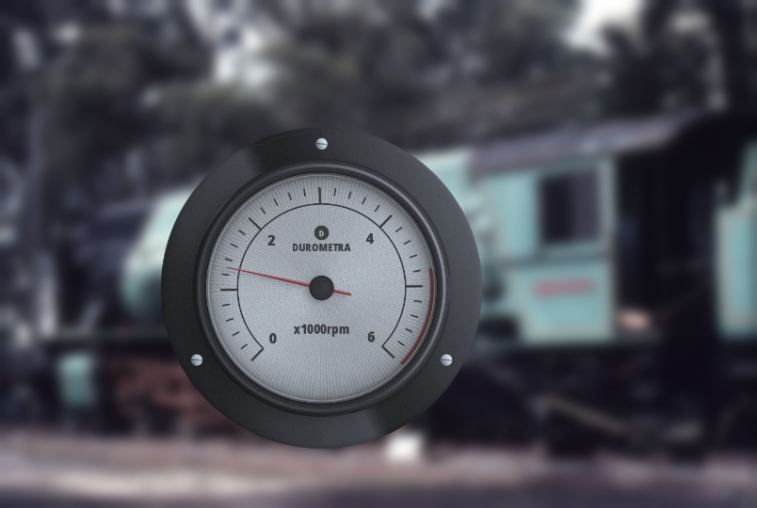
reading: **1300** rpm
